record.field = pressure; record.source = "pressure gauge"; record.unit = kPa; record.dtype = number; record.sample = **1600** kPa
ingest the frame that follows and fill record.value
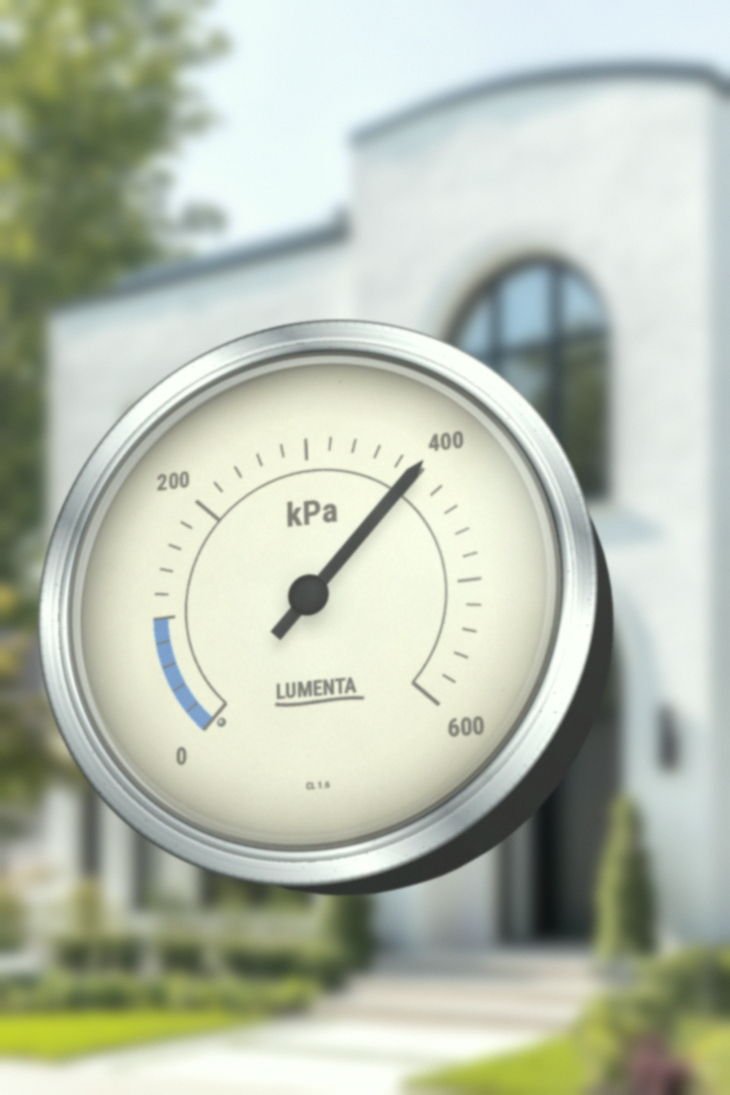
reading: **400** kPa
